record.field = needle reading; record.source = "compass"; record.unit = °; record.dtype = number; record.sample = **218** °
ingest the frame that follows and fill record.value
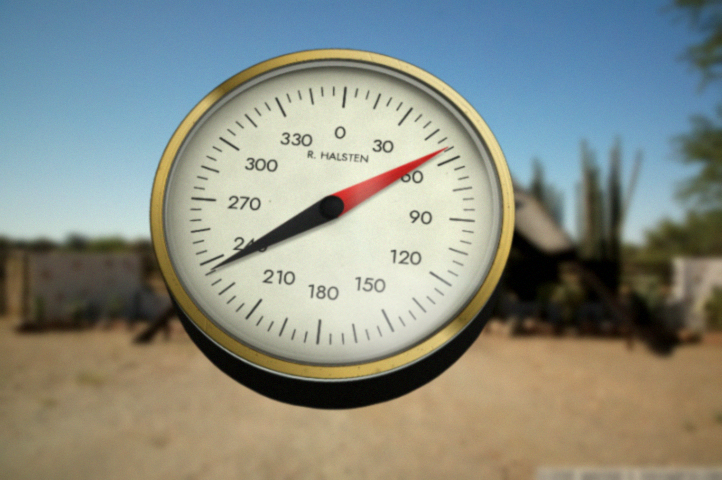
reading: **55** °
